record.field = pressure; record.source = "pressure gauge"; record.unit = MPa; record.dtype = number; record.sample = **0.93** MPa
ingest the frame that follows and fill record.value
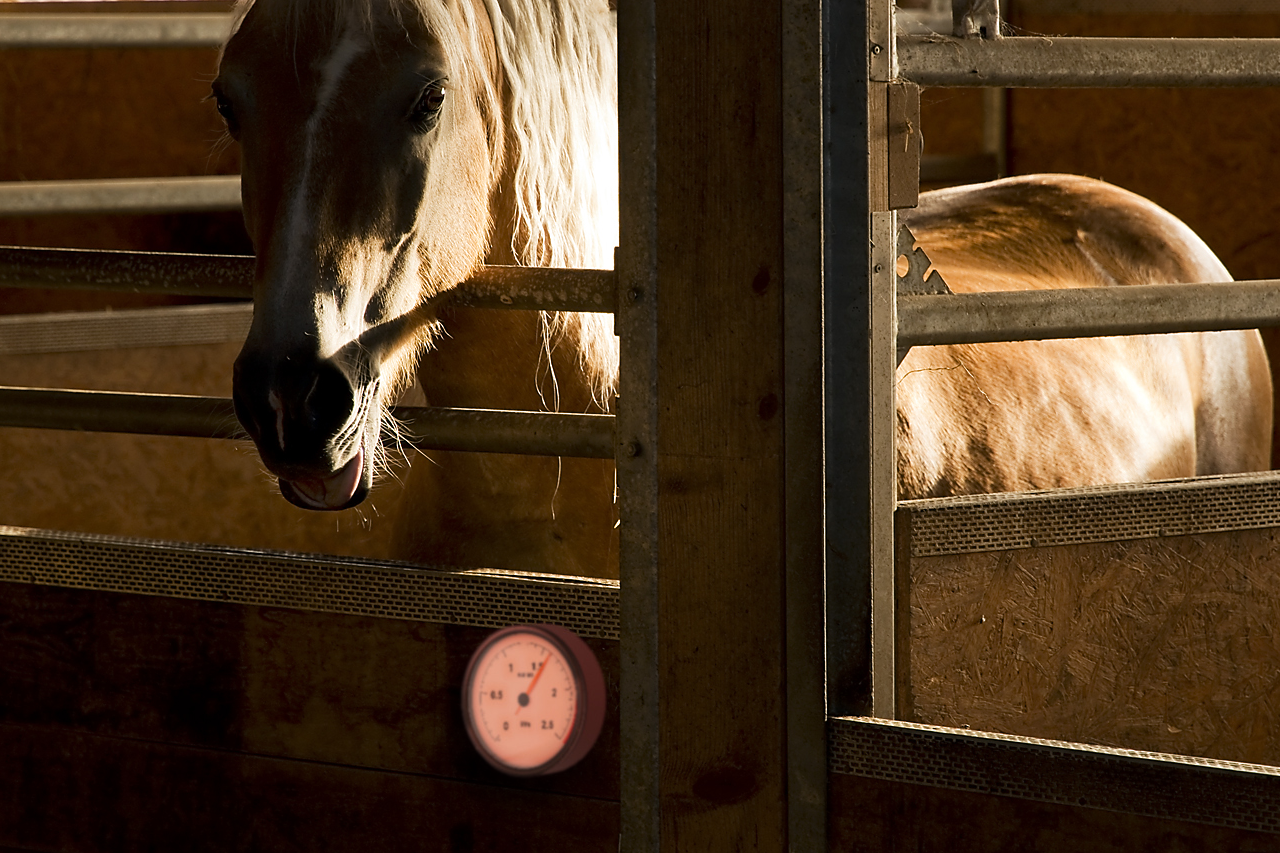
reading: **1.6** MPa
